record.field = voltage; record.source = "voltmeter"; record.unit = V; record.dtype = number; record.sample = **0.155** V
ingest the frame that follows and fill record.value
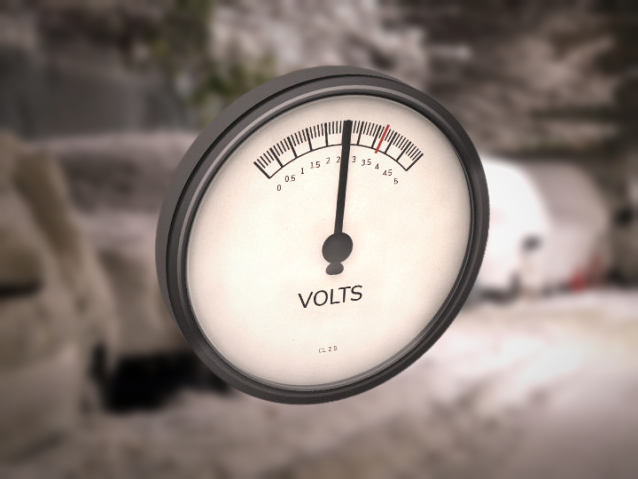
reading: **2.5** V
